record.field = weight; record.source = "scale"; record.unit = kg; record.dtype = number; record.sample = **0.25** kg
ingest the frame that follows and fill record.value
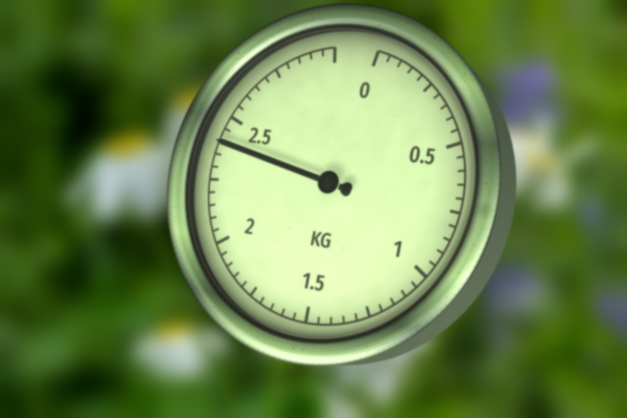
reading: **2.4** kg
